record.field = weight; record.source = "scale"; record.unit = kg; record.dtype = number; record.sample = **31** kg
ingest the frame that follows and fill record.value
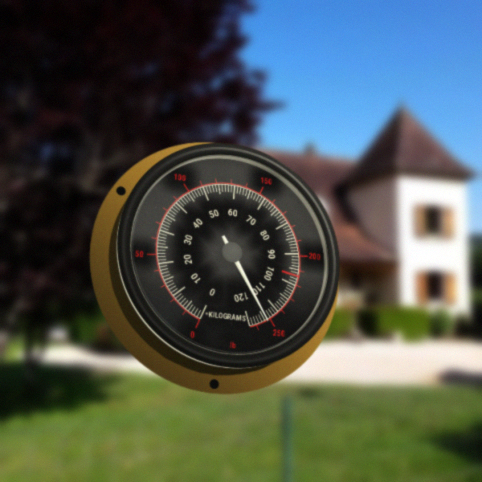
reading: **115** kg
